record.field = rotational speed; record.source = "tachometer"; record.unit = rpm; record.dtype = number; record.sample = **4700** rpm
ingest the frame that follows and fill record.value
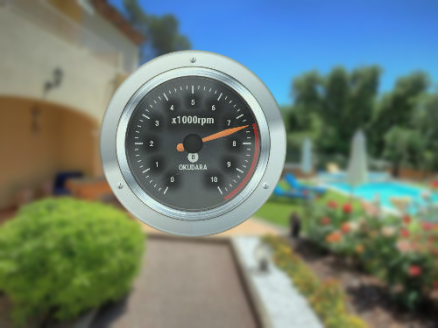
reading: **7400** rpm
